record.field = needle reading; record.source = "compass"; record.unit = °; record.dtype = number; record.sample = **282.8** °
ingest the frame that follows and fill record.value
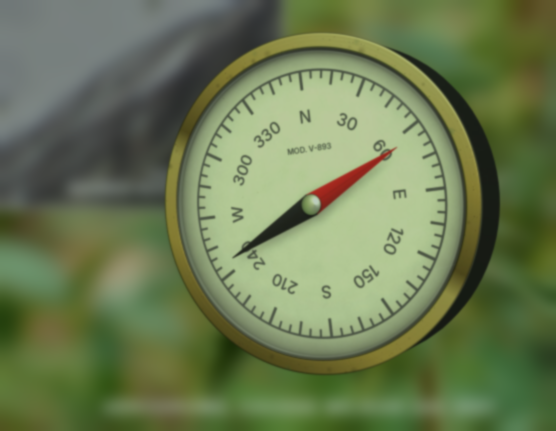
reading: **65** °
